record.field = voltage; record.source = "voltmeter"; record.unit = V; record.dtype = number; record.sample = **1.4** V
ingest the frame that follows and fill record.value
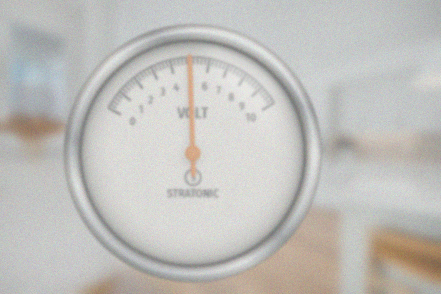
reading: **5** V
